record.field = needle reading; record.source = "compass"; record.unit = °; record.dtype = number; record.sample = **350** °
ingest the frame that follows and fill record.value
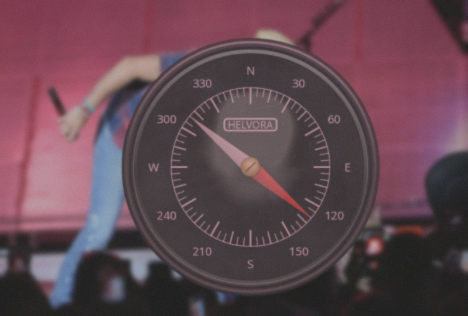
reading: **130** °
